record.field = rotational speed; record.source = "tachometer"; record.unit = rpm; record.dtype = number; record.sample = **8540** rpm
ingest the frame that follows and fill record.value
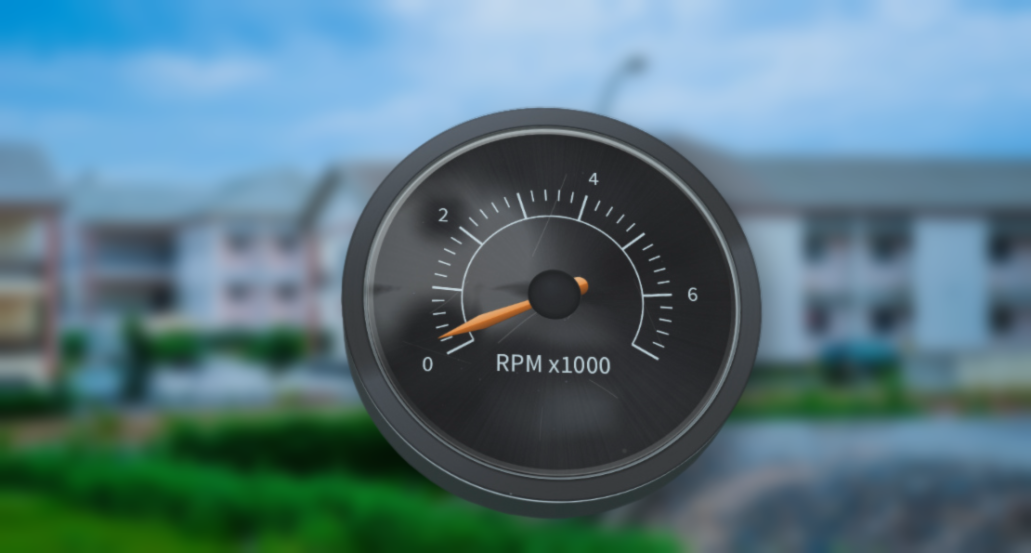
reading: **200** rpm
